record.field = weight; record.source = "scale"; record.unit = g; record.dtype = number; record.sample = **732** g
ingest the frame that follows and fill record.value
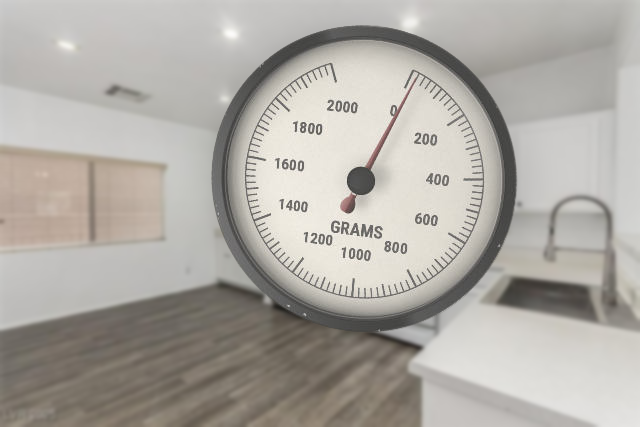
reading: **20** g
